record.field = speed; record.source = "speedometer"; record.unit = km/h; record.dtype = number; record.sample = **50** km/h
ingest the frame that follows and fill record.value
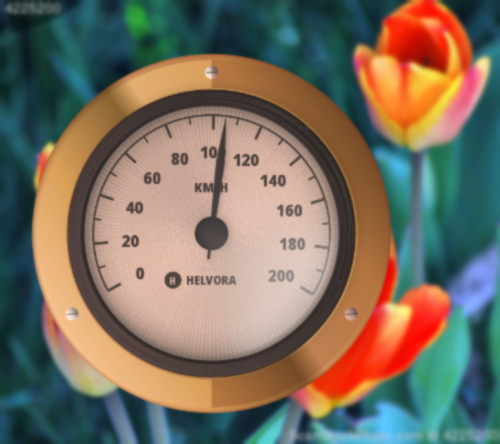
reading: **105** km/h
